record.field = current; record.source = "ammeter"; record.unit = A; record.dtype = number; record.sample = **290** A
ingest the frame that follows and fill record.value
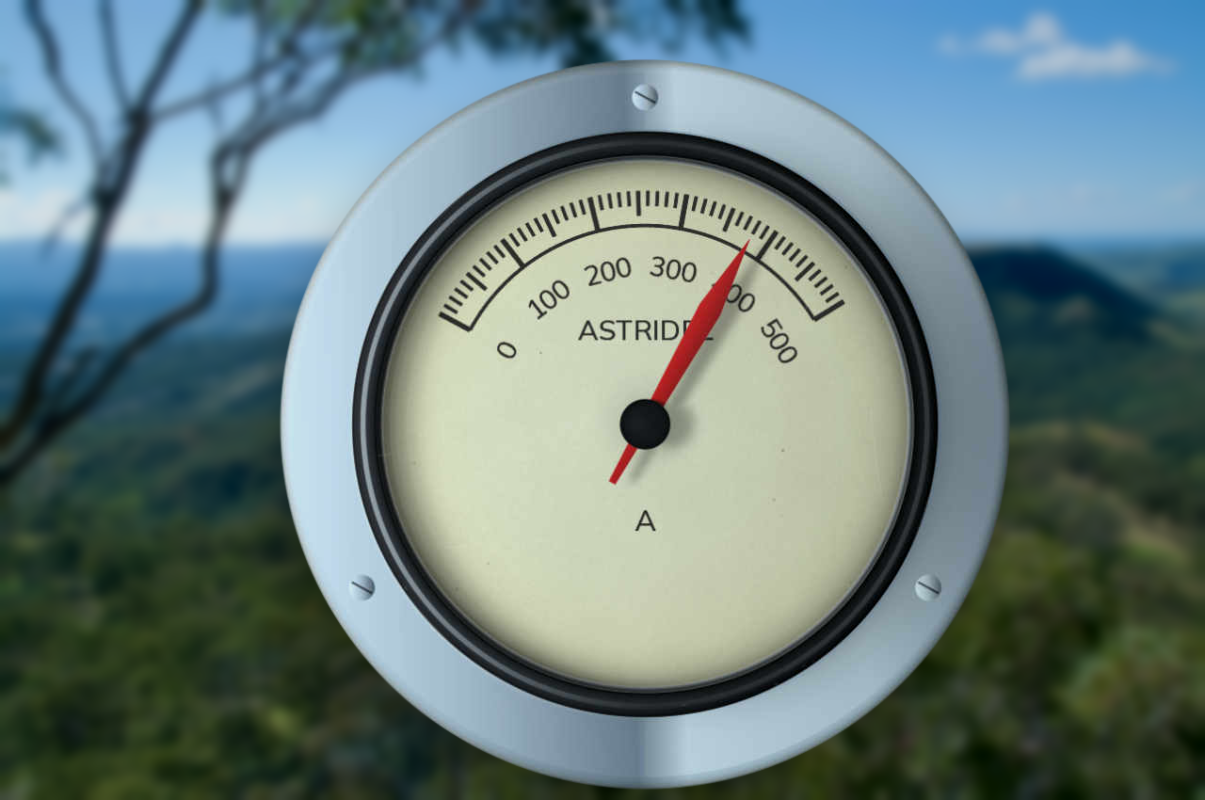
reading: **380** A
